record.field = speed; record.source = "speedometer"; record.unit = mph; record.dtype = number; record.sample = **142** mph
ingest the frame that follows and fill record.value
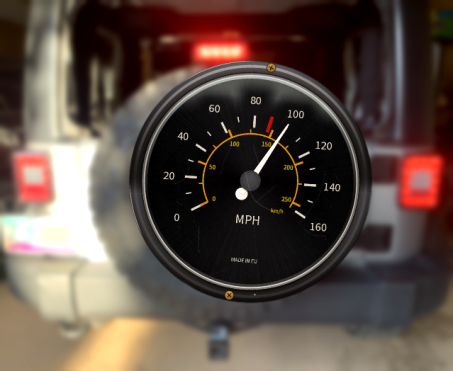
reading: **100** mph
